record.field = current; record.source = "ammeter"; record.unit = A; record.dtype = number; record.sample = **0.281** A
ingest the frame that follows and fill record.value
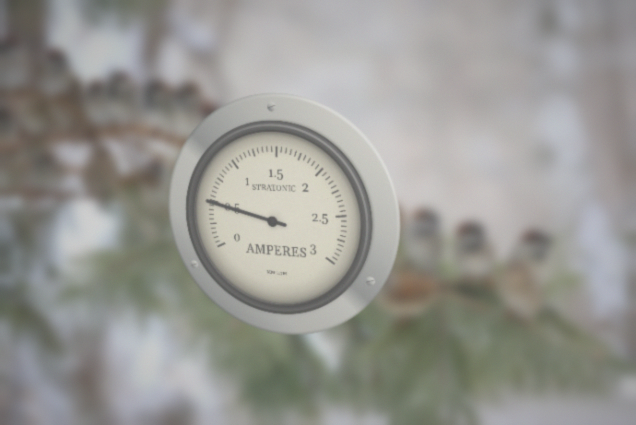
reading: **0.5** A
